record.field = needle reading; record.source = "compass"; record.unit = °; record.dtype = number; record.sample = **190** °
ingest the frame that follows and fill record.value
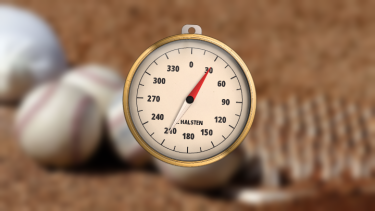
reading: **30** °
